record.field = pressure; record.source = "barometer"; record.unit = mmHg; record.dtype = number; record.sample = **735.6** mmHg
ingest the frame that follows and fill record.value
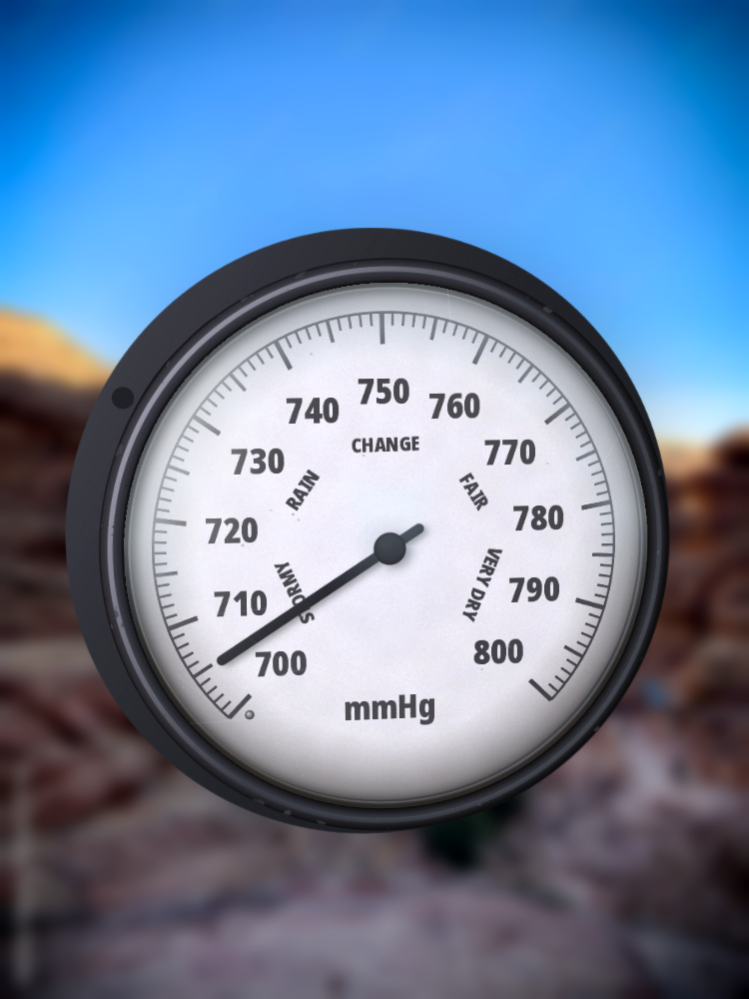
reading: **705** mmHg
